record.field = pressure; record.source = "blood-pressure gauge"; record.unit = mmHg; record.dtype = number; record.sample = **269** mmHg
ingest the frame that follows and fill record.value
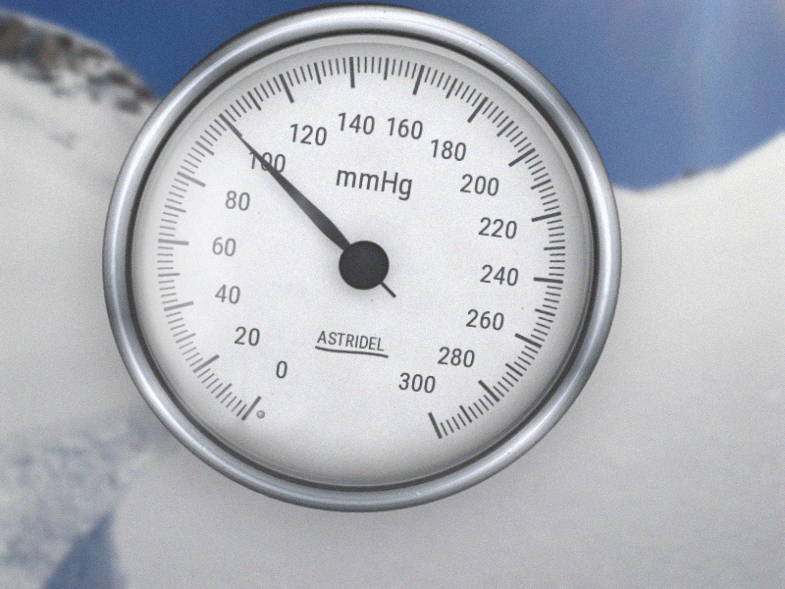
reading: **100** mmHg
